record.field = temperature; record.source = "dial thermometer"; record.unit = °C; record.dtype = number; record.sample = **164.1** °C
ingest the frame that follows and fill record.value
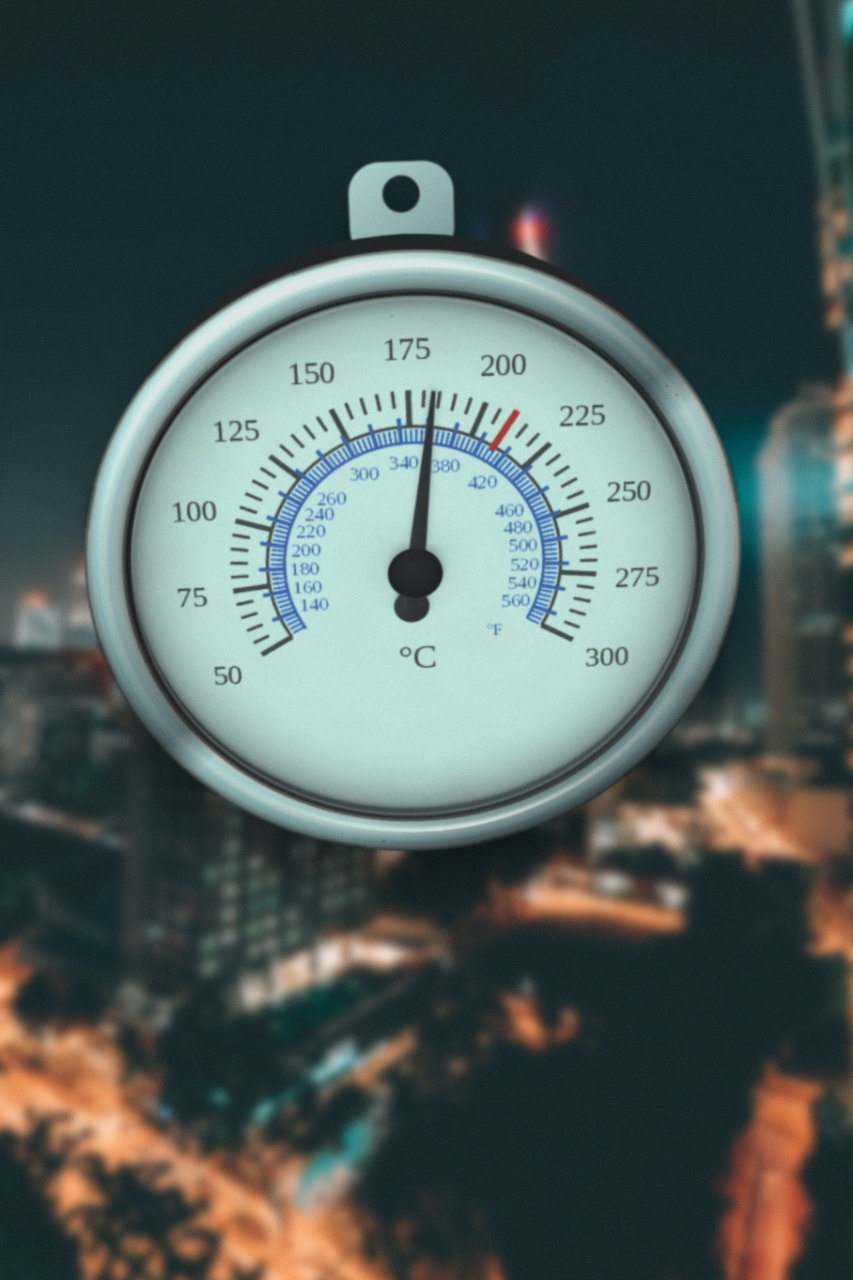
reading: **182.5** °C
